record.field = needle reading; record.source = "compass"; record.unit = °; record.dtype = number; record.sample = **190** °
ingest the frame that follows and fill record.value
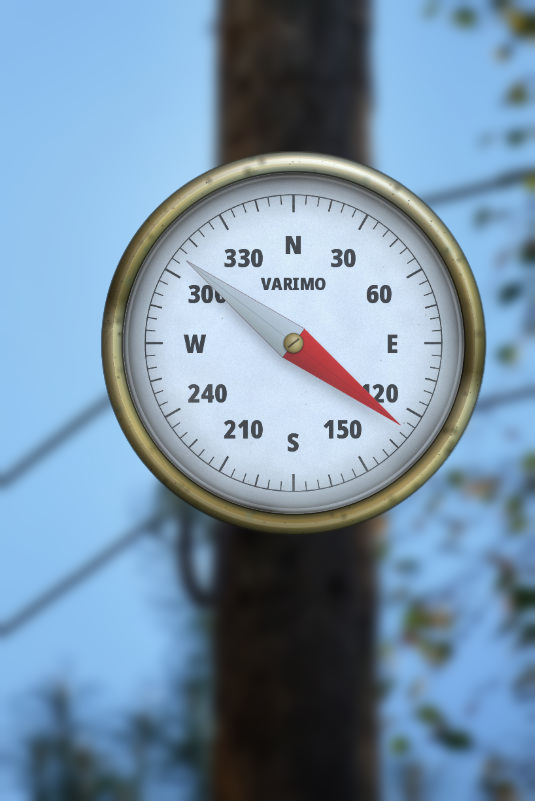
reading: **127.5** °
